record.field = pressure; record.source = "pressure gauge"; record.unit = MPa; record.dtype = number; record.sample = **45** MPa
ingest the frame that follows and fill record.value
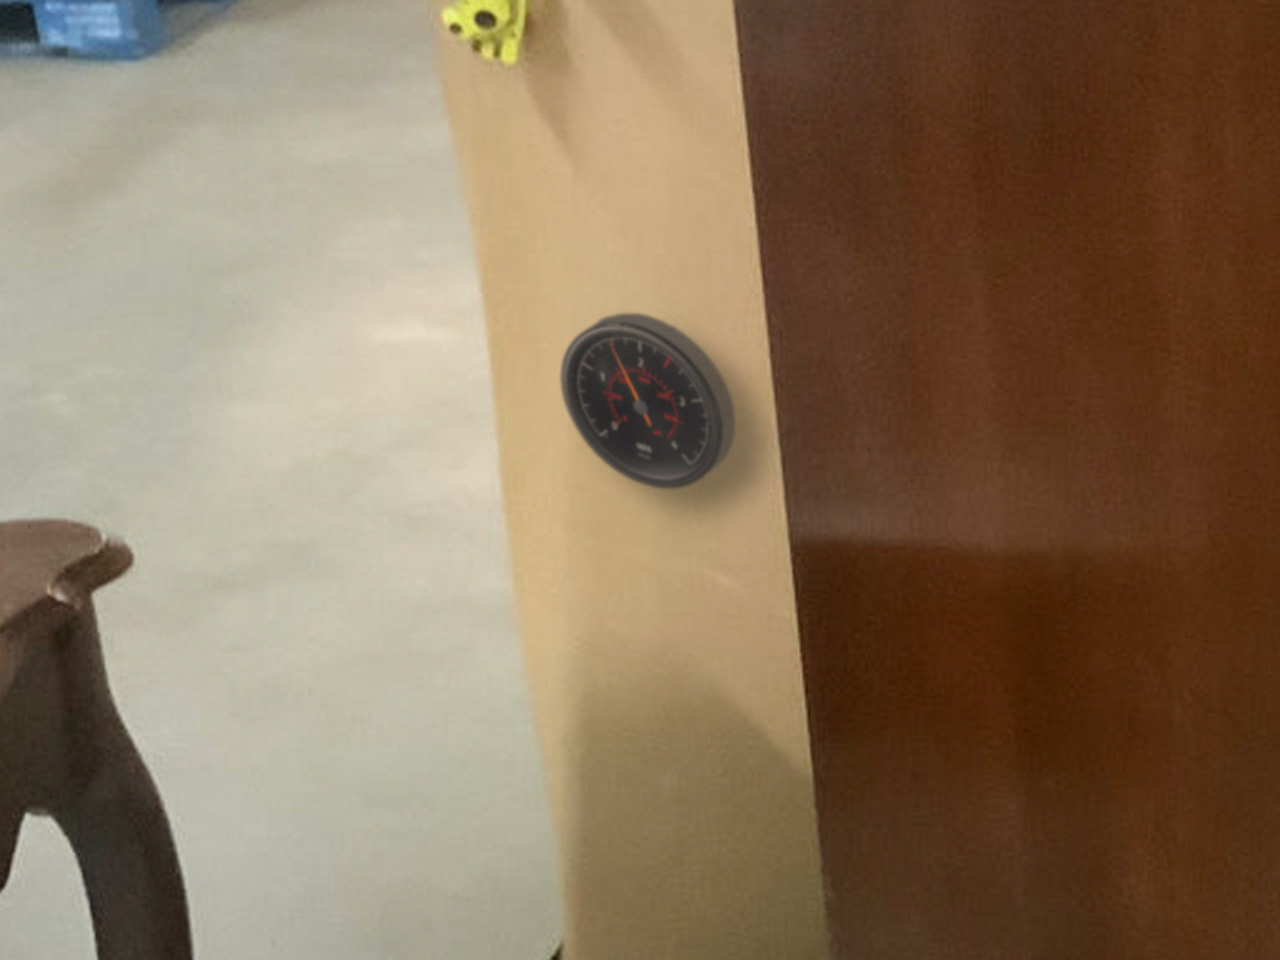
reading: **1.6** MPa
